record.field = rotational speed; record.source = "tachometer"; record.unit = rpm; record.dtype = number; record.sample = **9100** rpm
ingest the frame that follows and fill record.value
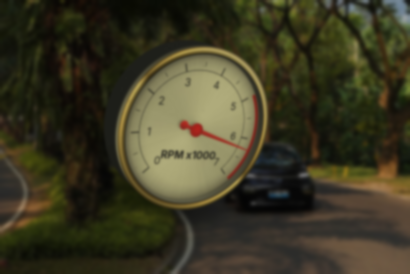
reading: **6250** rpm
